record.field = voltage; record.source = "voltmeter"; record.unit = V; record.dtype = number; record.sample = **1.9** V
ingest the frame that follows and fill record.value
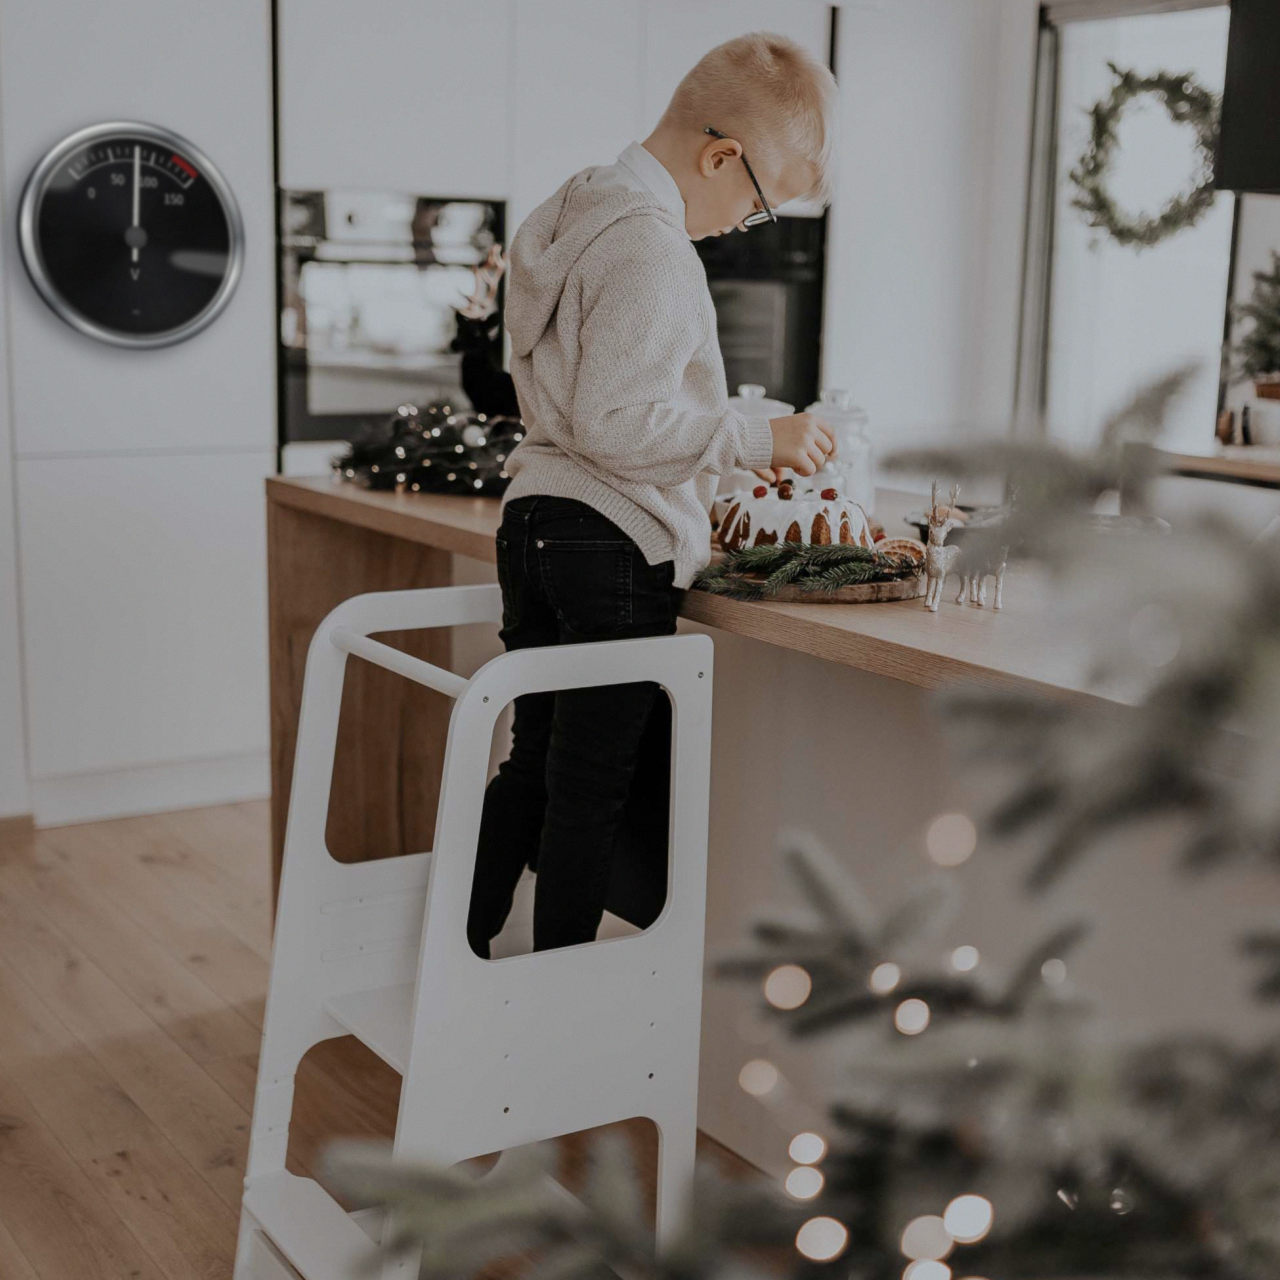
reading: **80** V
